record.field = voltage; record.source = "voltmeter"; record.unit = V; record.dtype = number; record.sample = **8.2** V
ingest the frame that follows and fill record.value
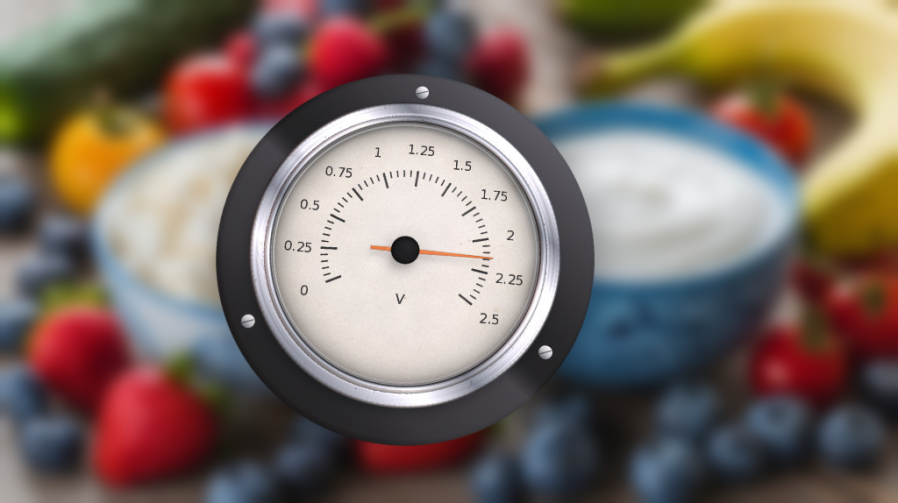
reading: **2.15** V
